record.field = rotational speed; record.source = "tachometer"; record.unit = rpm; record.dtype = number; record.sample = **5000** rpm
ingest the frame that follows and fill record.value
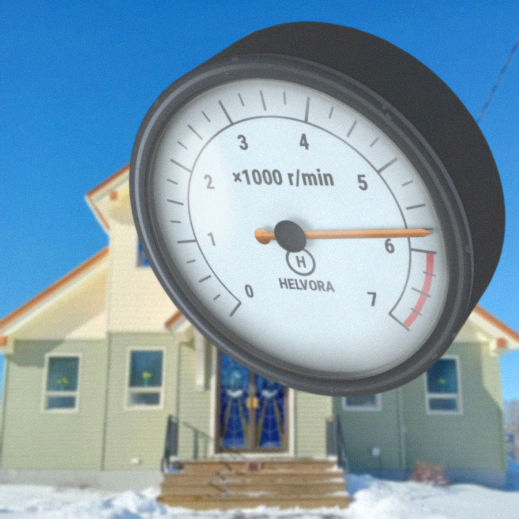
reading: **5750** rpm
